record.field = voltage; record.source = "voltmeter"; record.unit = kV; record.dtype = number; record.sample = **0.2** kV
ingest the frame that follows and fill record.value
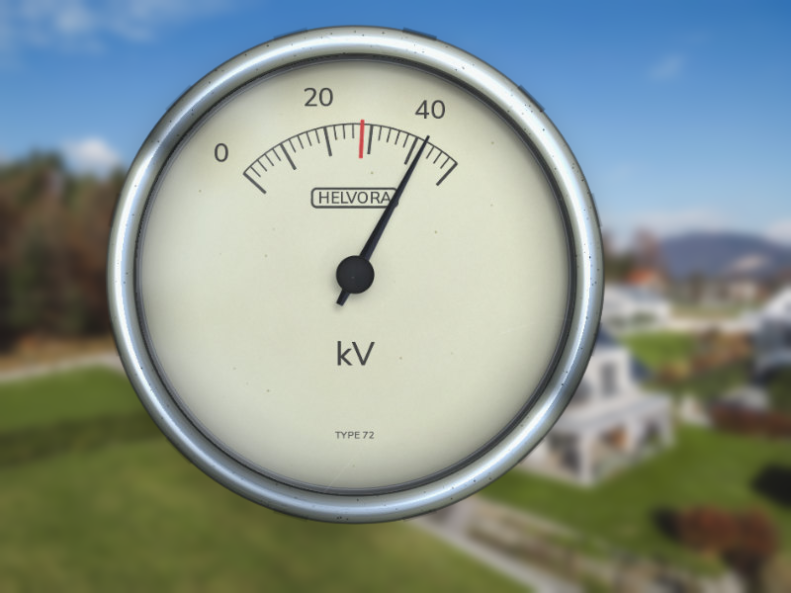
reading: **42** kV
